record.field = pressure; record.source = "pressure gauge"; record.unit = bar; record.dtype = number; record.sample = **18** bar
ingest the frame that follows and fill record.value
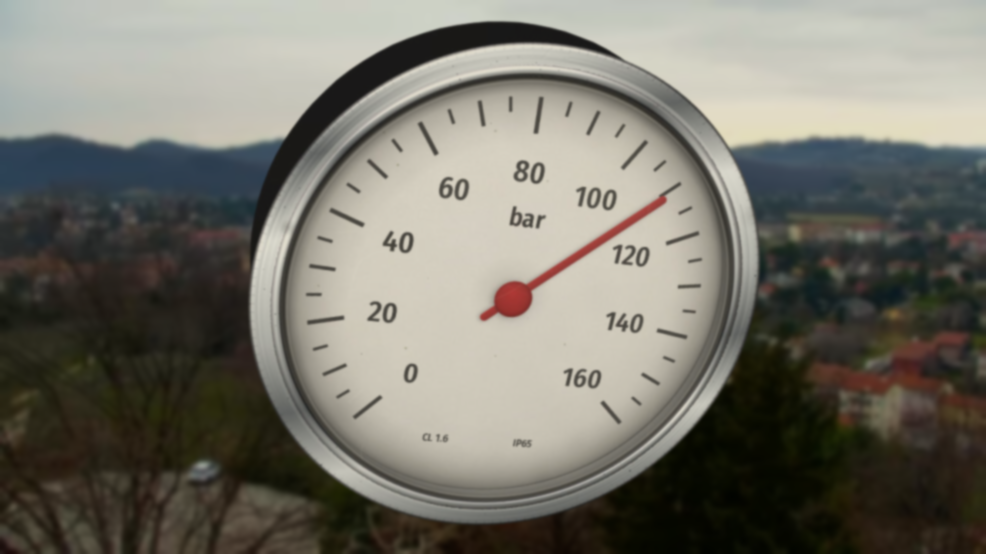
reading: **110** bar
